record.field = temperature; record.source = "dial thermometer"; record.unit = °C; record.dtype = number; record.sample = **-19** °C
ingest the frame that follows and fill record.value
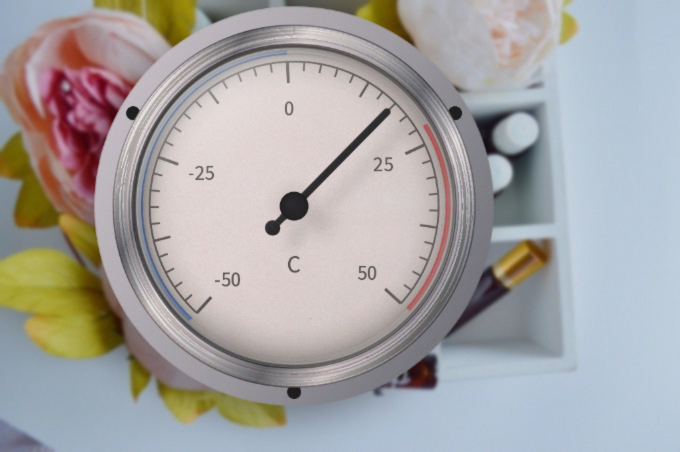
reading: **17.5** °C
